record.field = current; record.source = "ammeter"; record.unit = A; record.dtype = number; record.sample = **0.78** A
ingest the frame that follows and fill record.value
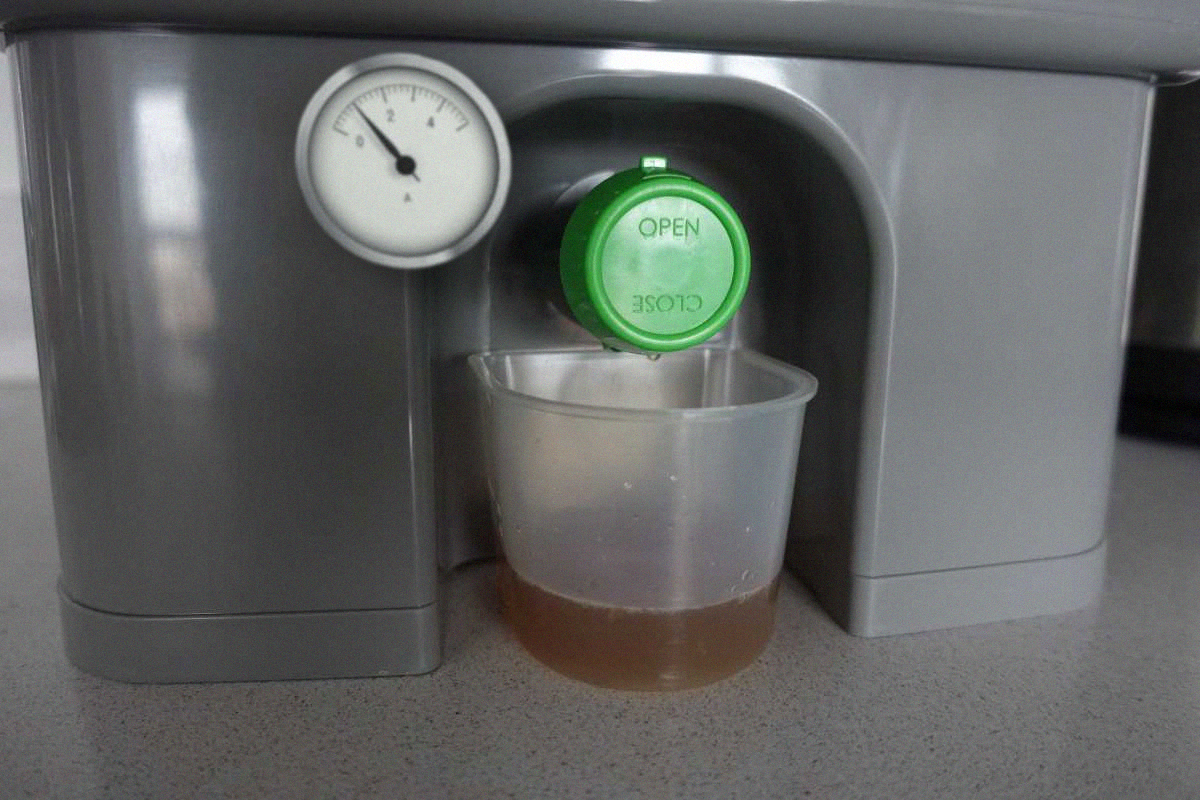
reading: **1** A
